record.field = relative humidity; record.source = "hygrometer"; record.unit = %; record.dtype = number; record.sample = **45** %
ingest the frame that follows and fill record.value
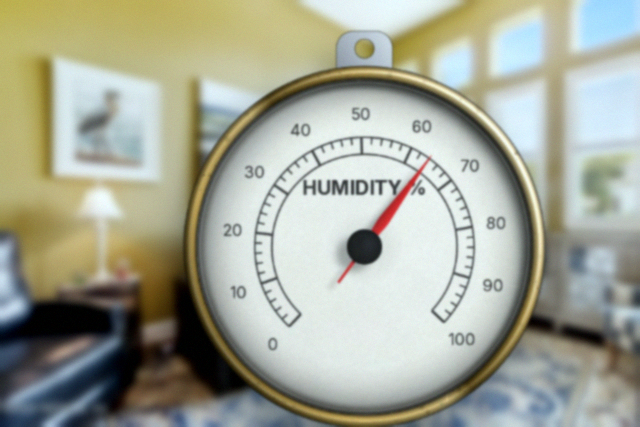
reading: **64** %
